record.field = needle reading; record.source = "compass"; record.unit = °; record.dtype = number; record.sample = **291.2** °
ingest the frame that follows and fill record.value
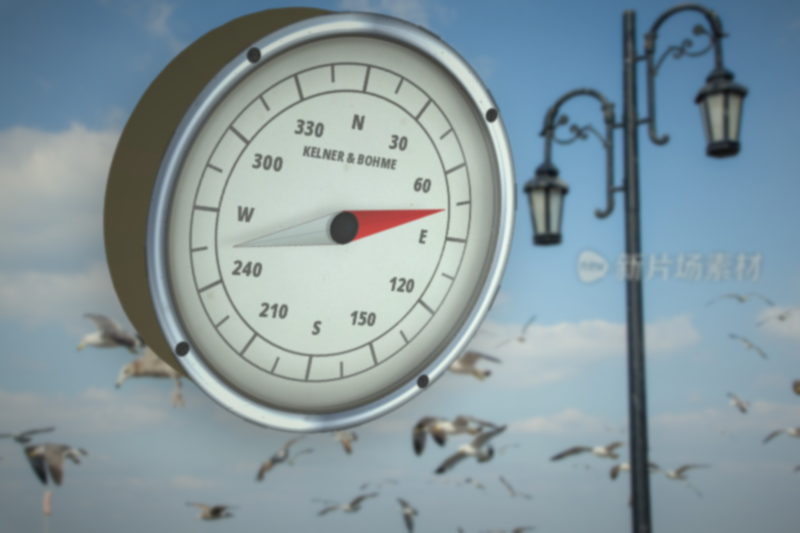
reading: **75** °
